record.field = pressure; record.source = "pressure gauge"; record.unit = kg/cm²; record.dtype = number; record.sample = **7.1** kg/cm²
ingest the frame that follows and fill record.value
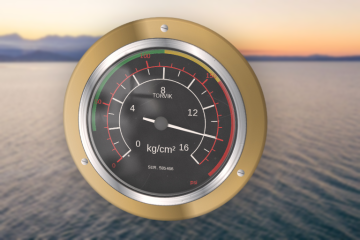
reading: **14** kg/cm²
